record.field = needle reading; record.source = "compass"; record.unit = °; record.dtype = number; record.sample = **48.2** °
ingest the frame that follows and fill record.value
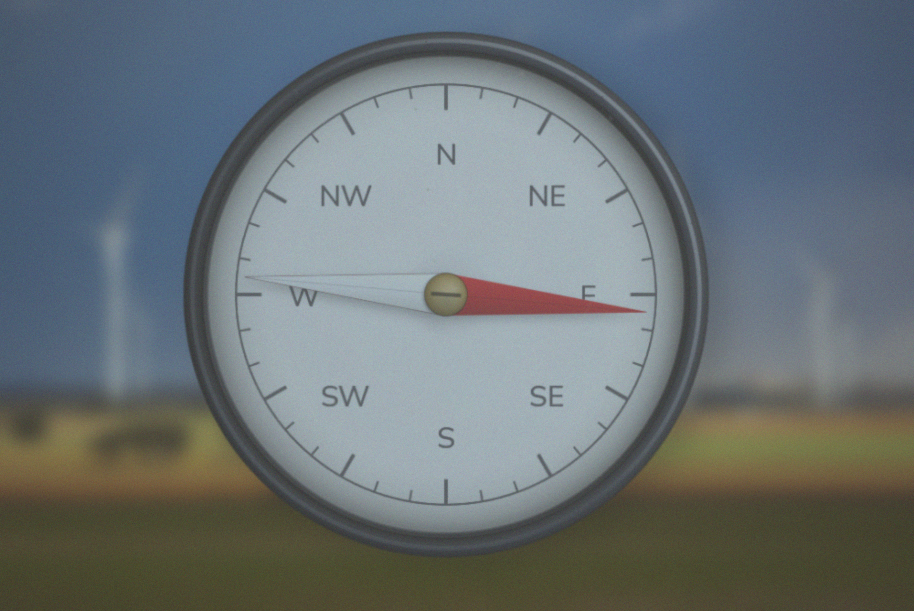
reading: **95** °
